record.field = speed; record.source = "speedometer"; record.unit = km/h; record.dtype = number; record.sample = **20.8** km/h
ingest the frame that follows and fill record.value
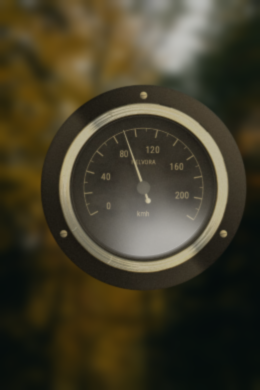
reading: **90** km/h
